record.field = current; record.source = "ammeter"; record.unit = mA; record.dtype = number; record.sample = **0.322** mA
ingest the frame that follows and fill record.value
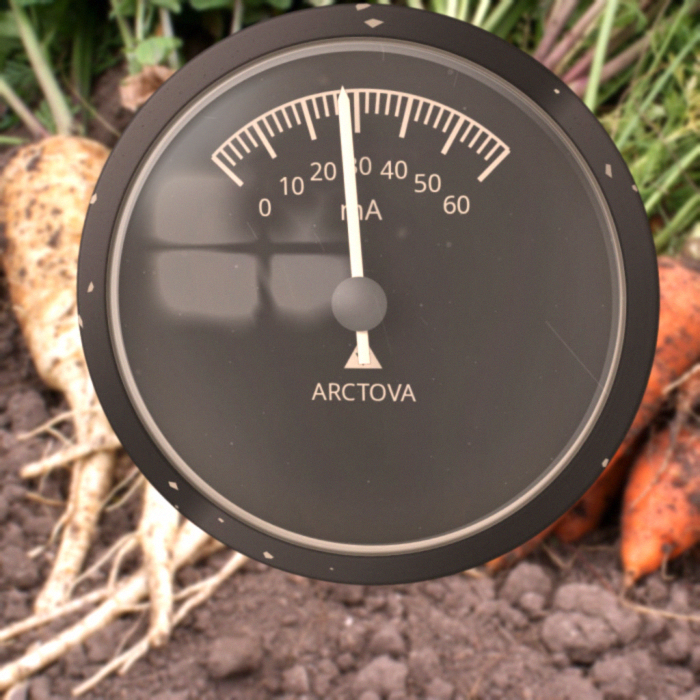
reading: **28** mA
